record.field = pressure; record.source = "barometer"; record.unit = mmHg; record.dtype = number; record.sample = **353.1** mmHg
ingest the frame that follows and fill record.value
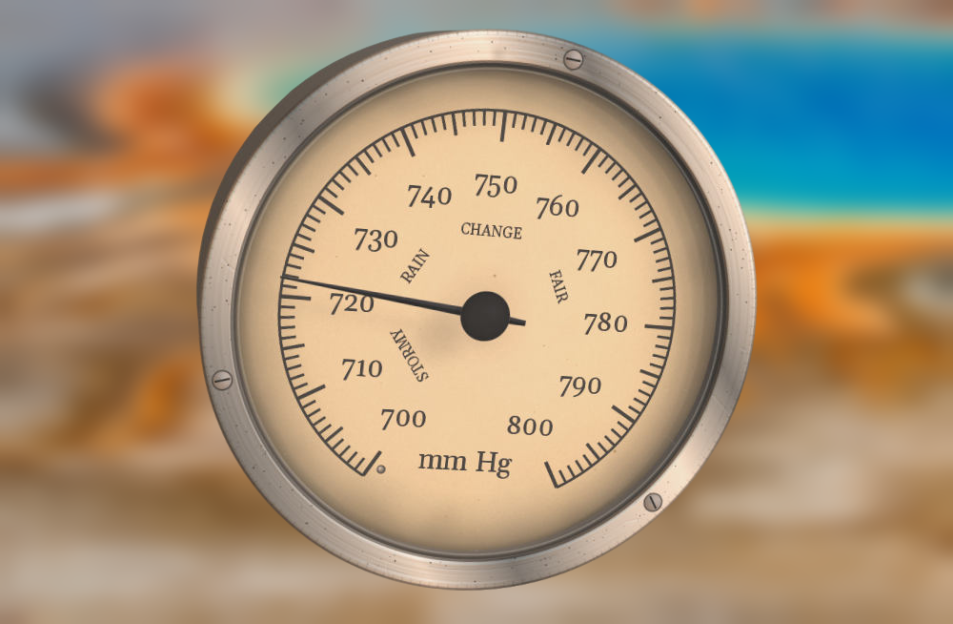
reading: **722** mmHg
